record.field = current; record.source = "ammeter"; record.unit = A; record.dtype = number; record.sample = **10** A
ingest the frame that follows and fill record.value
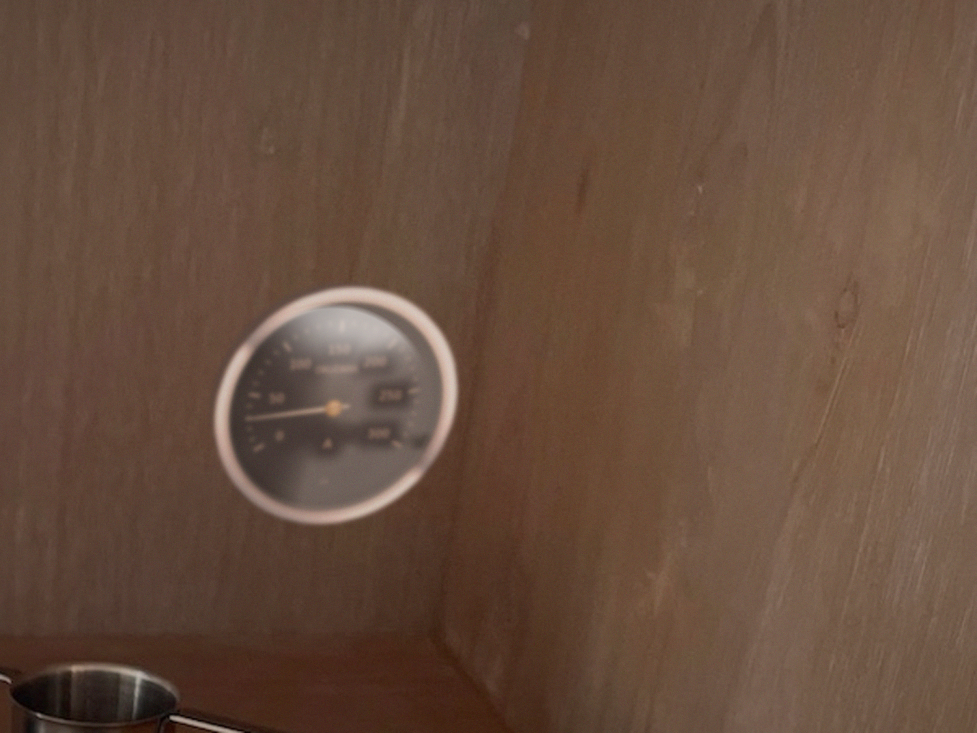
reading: **30** A
